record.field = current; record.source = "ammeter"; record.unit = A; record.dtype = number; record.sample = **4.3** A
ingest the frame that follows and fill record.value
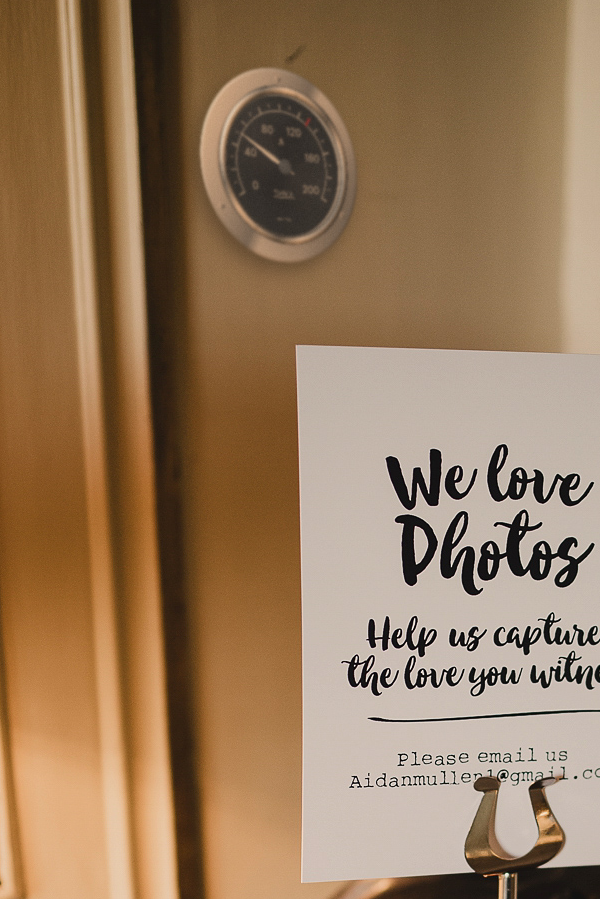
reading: **50** A
